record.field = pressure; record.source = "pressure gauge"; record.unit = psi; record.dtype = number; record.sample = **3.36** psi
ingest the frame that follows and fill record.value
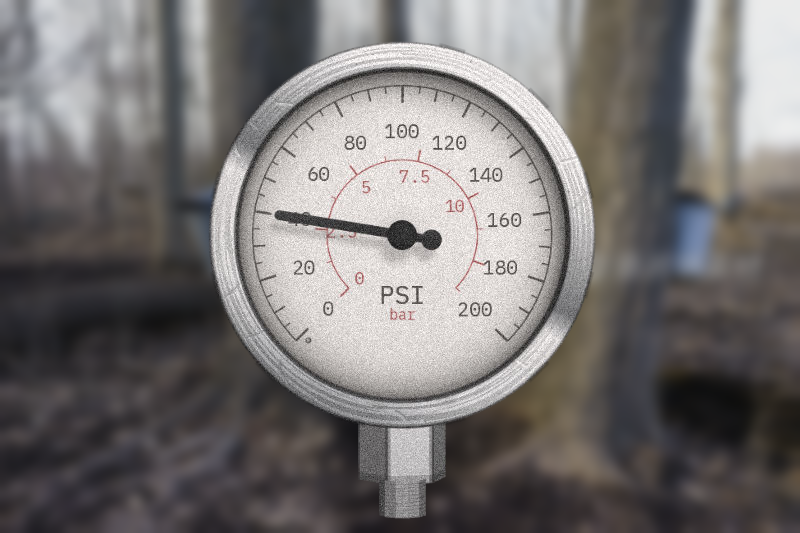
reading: **40** psi
